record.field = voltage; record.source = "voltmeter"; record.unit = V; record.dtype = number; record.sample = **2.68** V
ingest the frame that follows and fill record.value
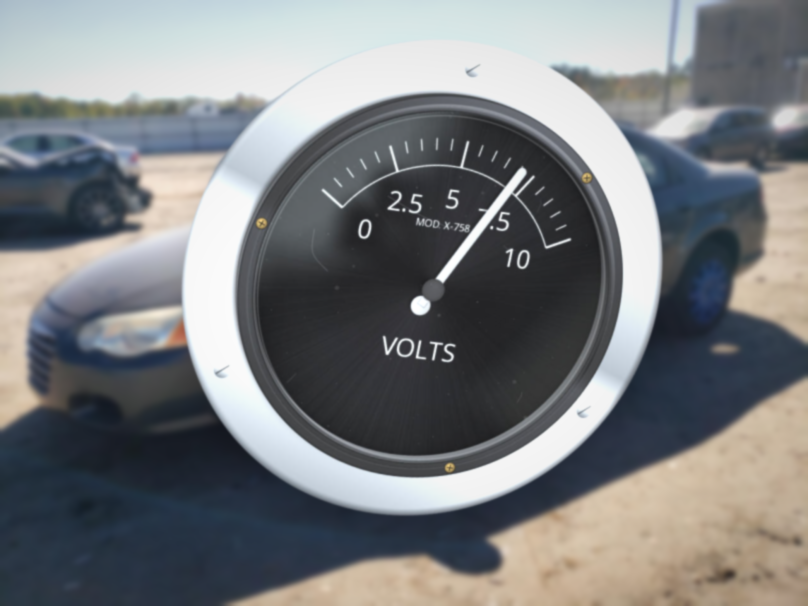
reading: **7** V
